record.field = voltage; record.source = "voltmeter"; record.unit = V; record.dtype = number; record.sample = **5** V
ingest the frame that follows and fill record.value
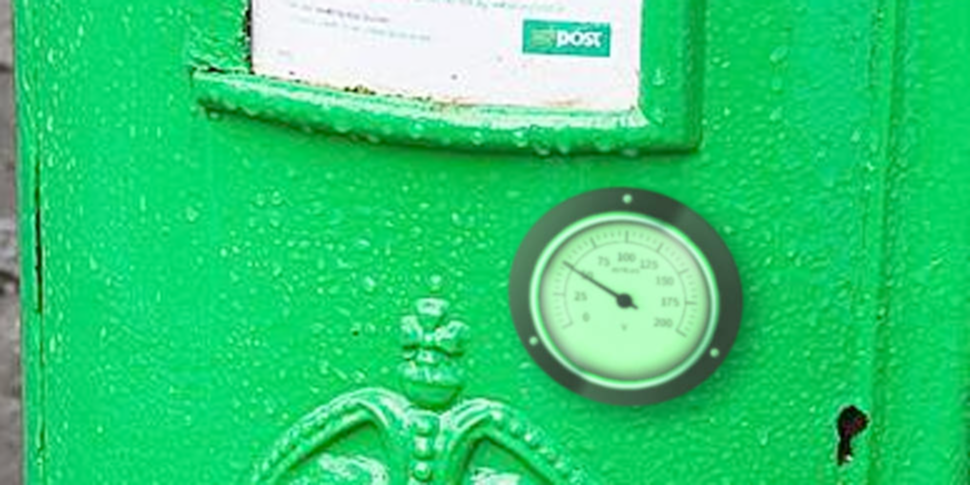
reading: **50** V
